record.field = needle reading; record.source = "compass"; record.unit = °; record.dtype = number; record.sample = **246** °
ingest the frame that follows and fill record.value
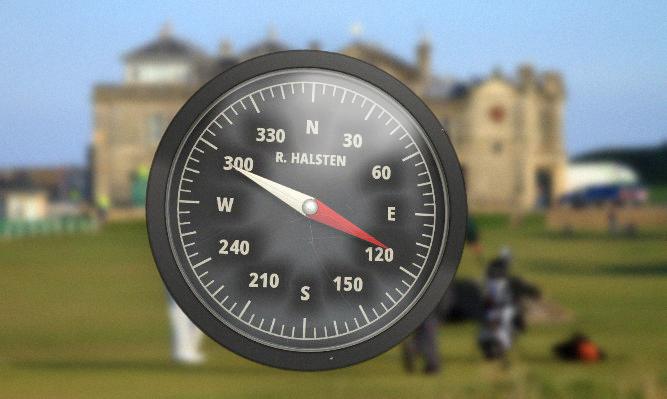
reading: **115** °
